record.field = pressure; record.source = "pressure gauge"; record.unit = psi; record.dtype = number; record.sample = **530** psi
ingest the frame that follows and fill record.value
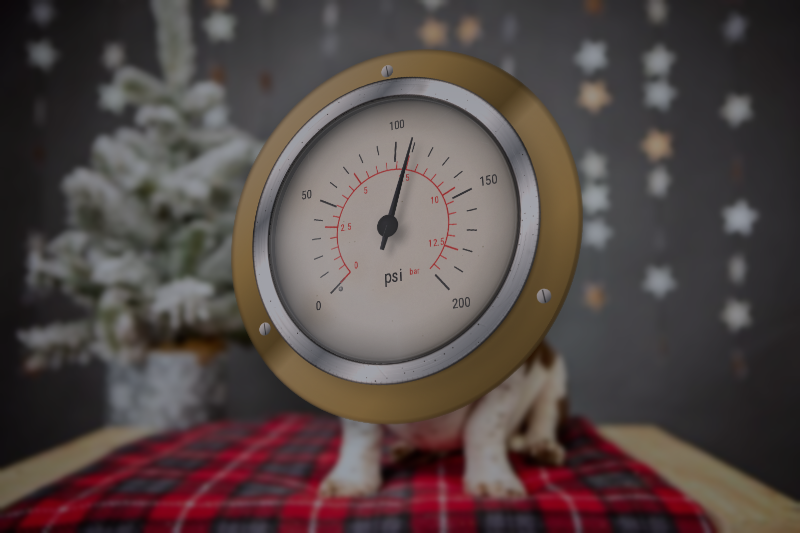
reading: **110** psi
